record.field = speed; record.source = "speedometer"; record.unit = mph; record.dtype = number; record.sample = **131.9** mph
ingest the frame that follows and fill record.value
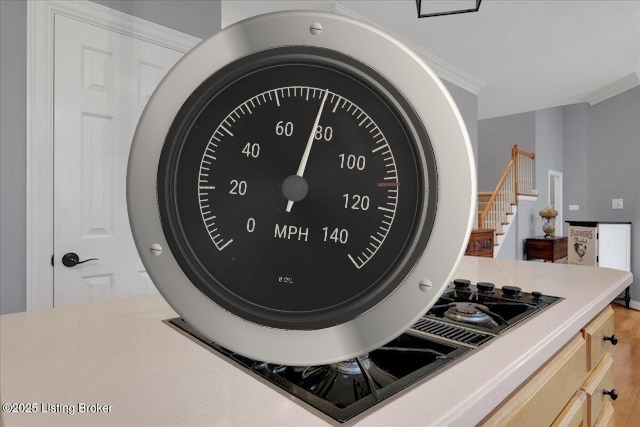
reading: **76** mph
